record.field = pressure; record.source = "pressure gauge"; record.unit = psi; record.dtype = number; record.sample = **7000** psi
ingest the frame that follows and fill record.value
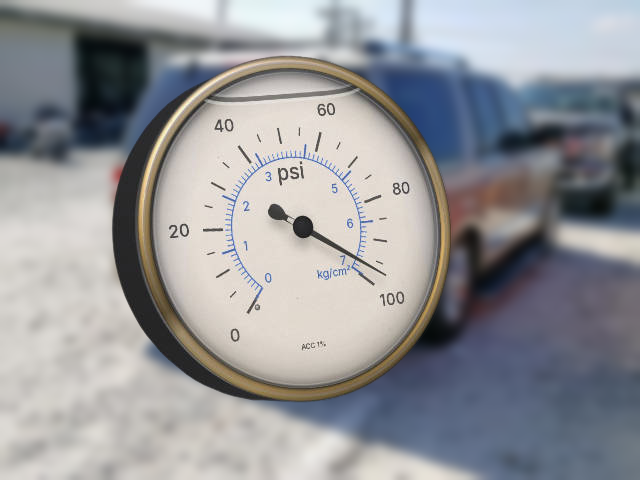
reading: **97.5** psi
